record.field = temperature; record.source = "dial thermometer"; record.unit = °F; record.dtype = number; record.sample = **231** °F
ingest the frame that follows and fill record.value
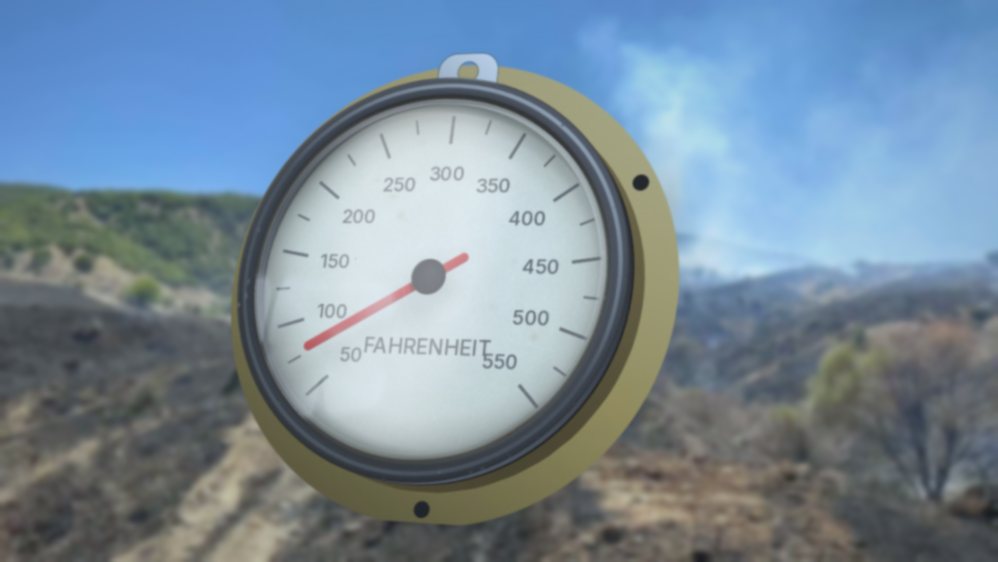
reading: **75** °F
